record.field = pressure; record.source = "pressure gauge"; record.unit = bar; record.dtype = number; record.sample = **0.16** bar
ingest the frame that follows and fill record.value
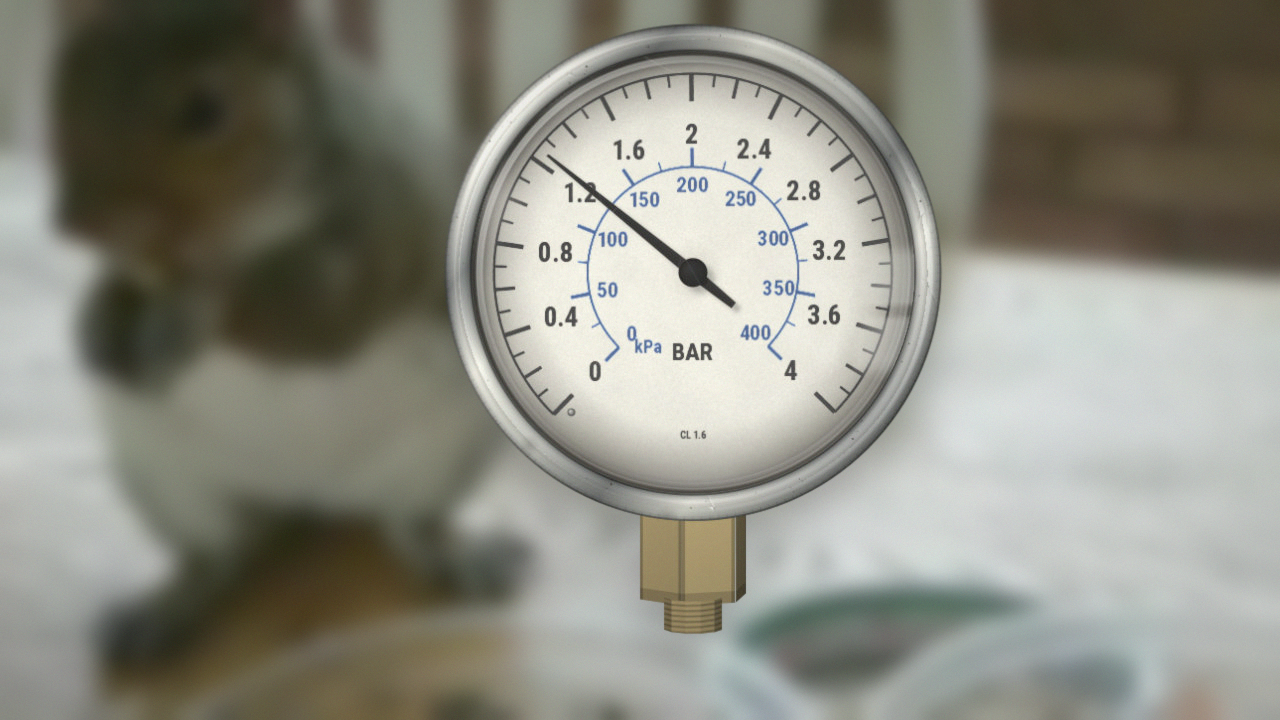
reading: **1.25** bar
